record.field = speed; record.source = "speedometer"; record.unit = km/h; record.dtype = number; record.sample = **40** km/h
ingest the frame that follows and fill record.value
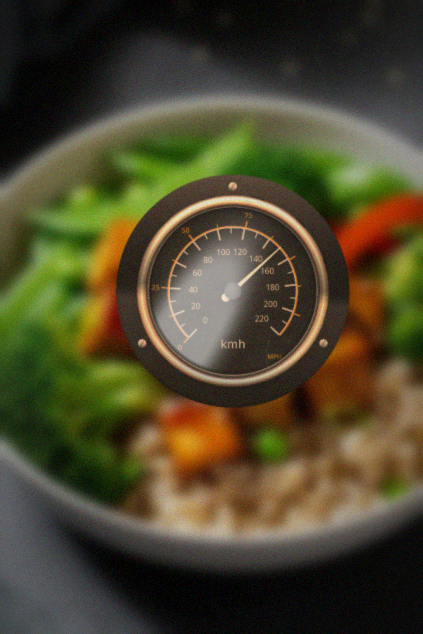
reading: **150** km/h
